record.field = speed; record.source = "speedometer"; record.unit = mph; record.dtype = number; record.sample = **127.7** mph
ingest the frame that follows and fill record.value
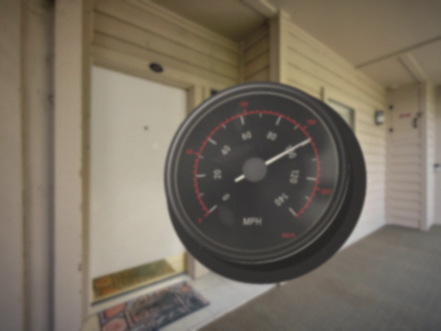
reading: **100** mph
